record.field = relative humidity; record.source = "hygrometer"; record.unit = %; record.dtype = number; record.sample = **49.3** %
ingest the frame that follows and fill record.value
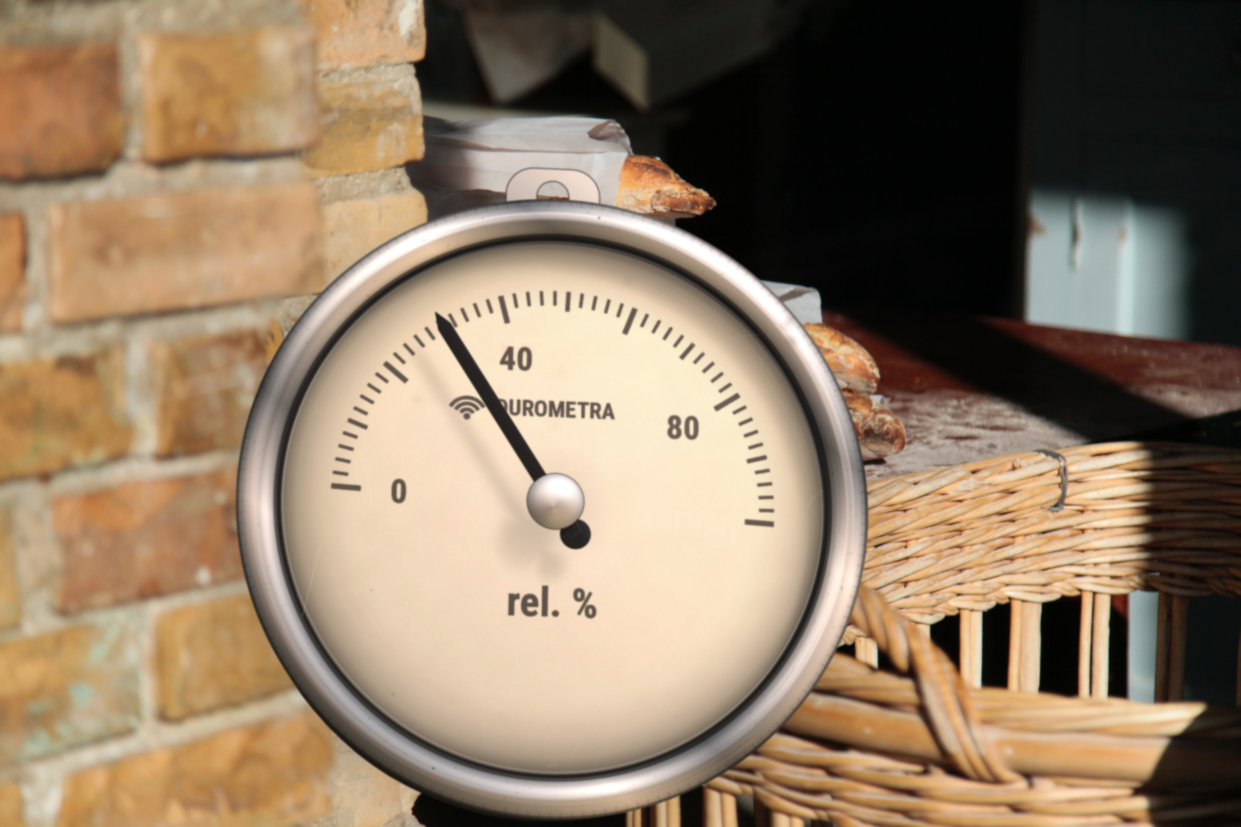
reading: **30** %
